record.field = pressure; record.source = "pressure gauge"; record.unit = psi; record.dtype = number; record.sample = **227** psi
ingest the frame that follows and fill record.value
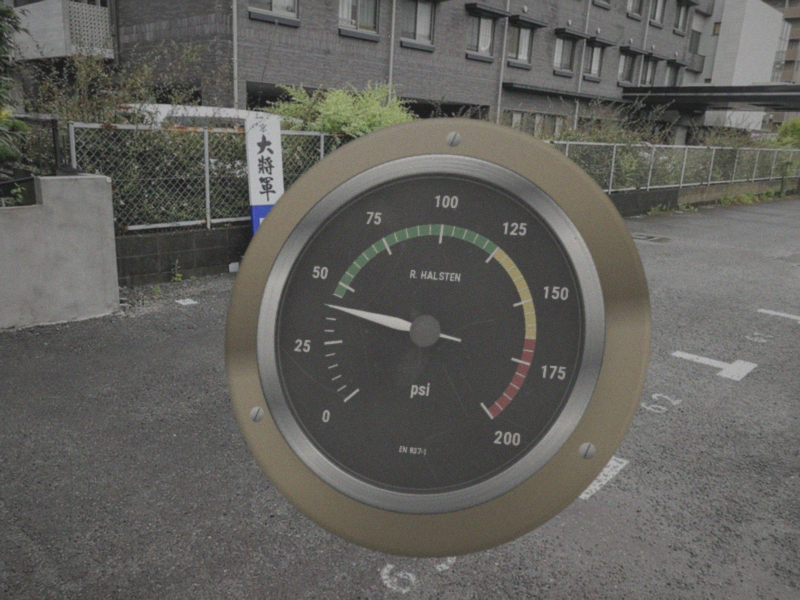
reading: **40** psi
